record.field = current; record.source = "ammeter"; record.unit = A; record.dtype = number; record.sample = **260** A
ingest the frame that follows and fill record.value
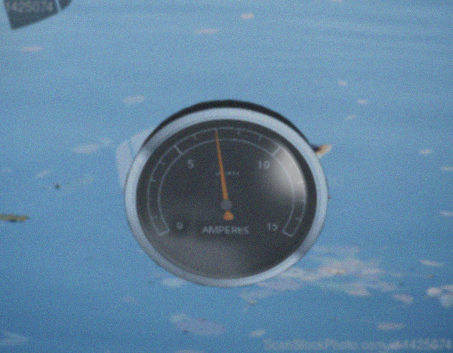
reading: **7** A
